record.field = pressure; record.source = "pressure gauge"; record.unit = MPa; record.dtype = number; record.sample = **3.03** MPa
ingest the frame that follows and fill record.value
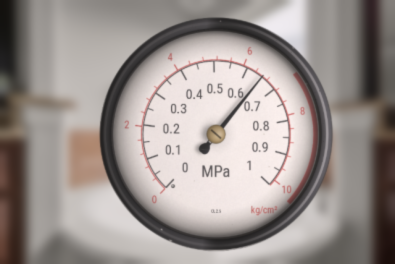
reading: **0.65** MPa
